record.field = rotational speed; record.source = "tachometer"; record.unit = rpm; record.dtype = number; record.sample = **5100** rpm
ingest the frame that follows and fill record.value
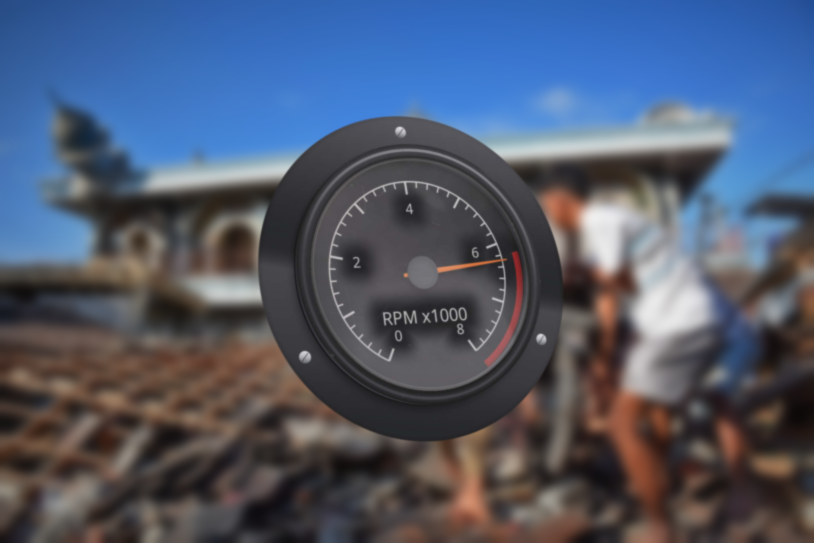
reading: **6300** rpm
